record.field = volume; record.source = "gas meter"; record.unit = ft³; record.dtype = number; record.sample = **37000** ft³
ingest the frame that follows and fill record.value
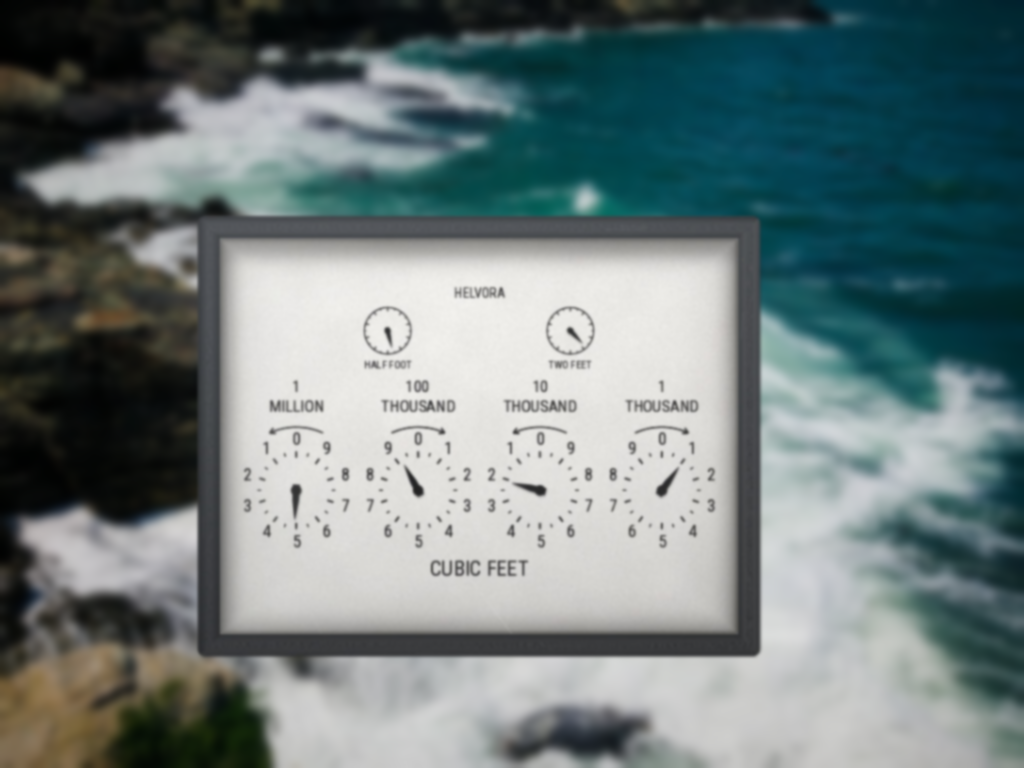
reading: **492100** ft³
